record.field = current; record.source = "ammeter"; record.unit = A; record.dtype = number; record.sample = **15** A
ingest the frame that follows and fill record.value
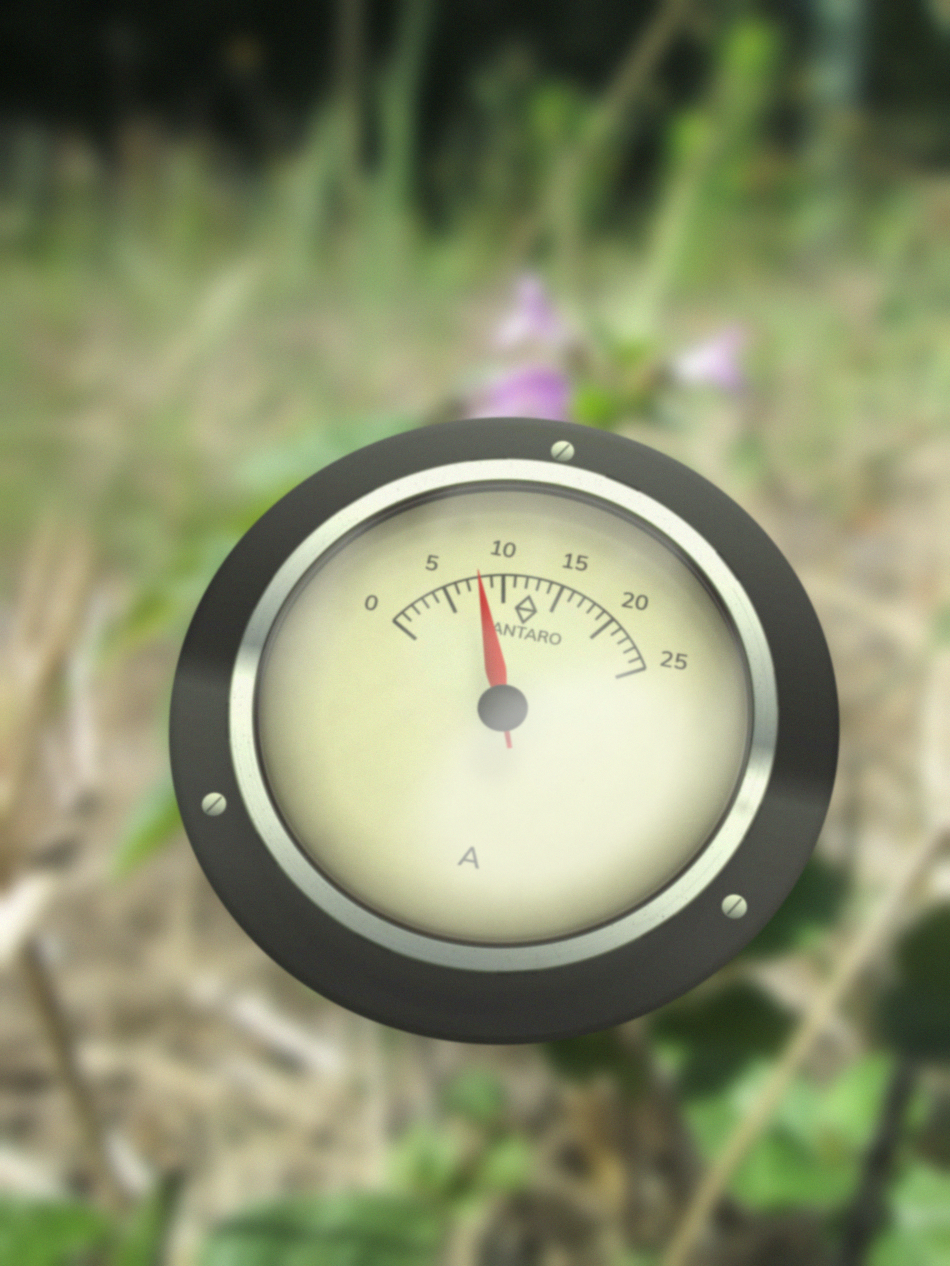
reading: **8** A
